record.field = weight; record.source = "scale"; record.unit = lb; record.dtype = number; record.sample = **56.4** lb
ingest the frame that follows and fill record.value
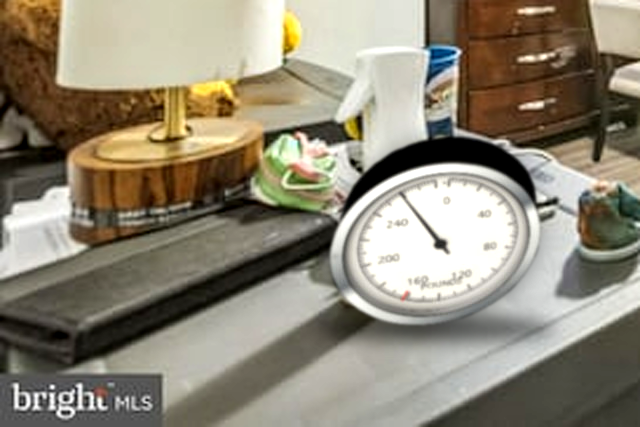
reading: **260** lb
